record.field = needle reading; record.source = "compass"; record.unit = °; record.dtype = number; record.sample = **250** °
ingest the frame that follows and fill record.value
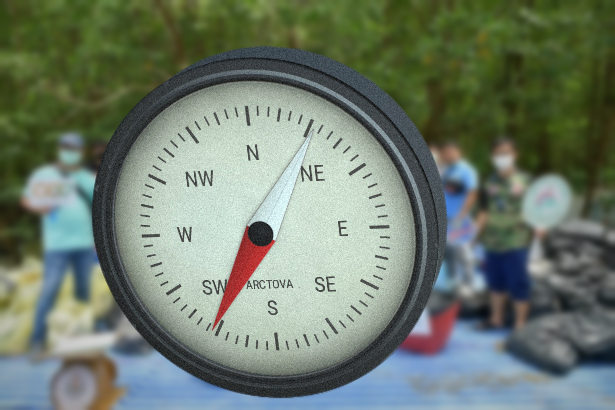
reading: **212.5** °
